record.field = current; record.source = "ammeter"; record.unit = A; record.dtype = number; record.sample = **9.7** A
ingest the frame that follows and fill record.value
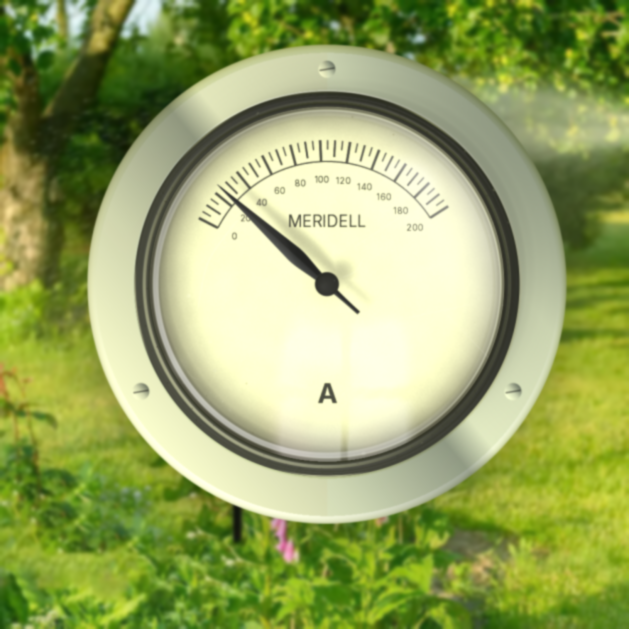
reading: **25** A
